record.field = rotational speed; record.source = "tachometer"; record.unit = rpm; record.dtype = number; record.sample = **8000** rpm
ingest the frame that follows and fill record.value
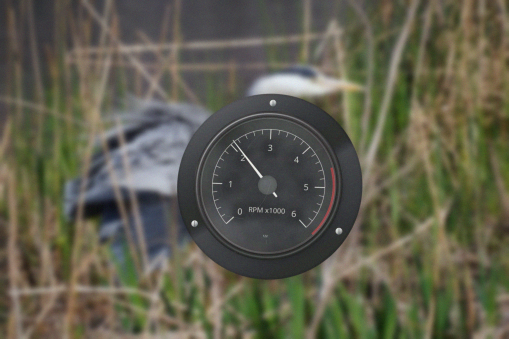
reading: **2100** rpm
